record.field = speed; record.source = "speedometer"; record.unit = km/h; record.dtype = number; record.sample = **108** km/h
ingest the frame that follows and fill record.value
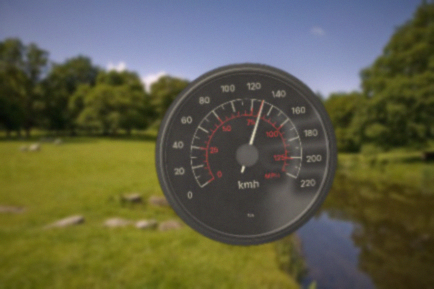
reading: **130** km/h
